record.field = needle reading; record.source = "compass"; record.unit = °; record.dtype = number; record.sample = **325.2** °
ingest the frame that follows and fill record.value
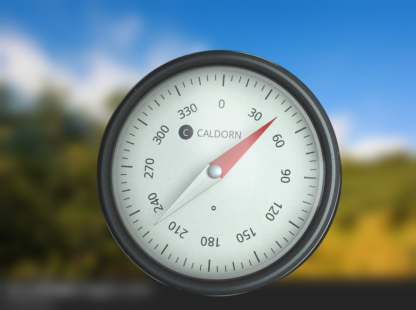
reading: **45** °
